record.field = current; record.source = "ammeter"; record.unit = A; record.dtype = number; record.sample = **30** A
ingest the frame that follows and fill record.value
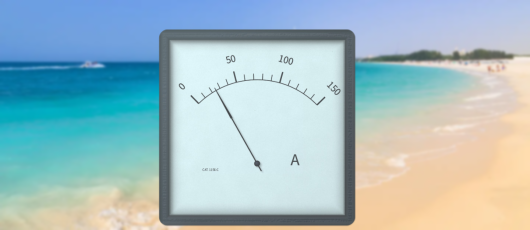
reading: **25** A
